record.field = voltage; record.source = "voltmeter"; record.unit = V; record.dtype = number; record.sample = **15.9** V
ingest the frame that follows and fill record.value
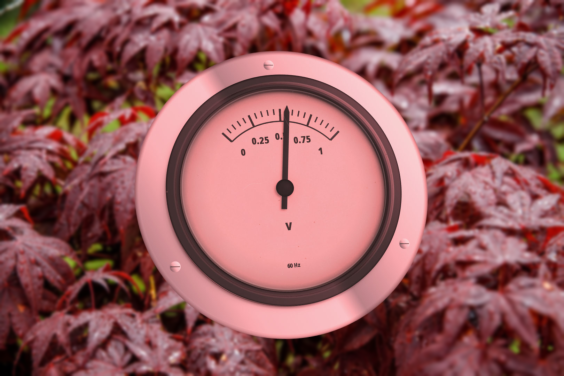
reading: **0.55** V
